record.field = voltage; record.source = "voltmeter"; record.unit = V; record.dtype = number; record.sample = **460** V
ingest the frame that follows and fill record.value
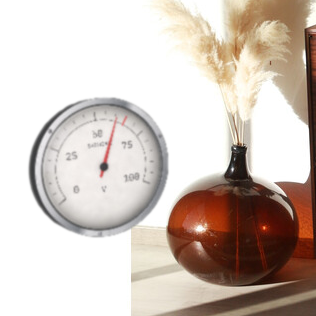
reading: **60** V
